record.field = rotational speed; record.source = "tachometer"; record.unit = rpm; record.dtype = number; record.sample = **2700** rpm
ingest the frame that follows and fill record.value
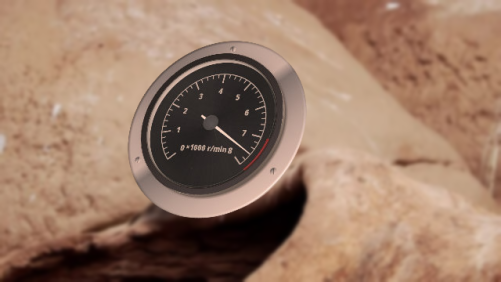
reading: **7600** rpm
